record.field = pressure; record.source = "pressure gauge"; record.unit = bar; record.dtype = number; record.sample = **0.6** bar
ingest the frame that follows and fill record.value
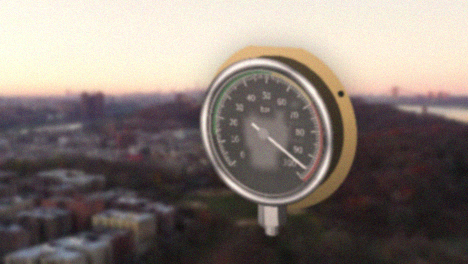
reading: **95** bar
